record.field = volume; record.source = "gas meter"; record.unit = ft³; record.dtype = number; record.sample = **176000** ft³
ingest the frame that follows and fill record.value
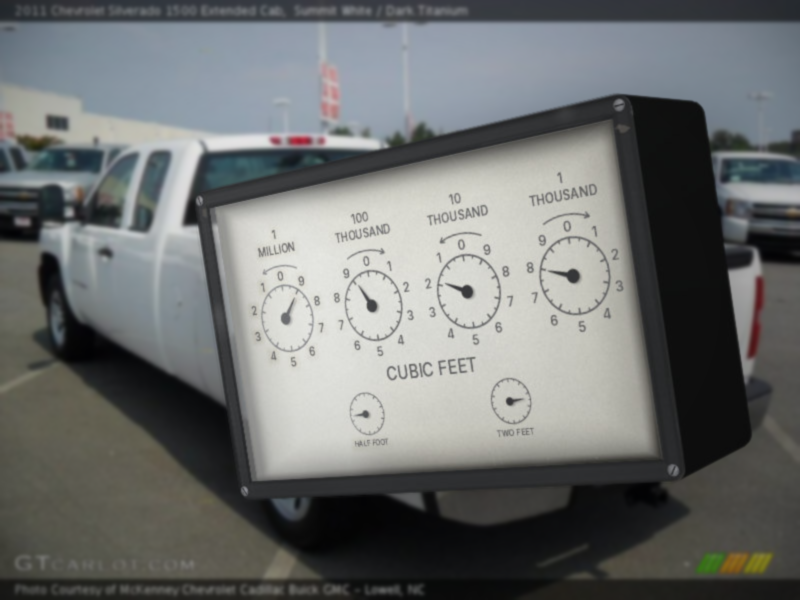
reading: **891800** ft³
